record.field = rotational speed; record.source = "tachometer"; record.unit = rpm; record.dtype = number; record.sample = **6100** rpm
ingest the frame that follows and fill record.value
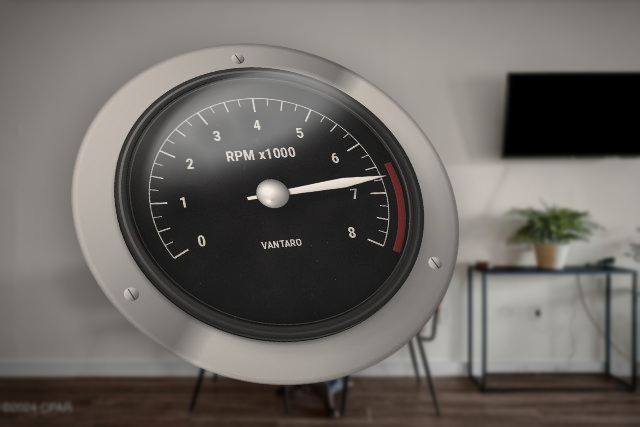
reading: **6750** rpm
